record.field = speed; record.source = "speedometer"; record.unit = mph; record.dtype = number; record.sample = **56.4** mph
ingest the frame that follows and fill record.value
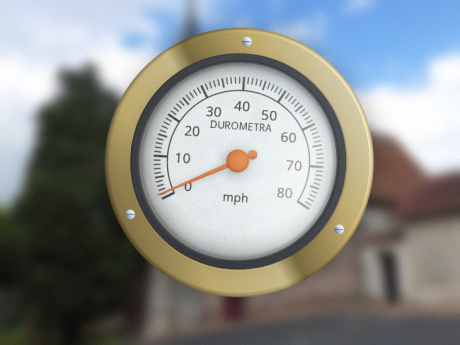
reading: **1** mph
